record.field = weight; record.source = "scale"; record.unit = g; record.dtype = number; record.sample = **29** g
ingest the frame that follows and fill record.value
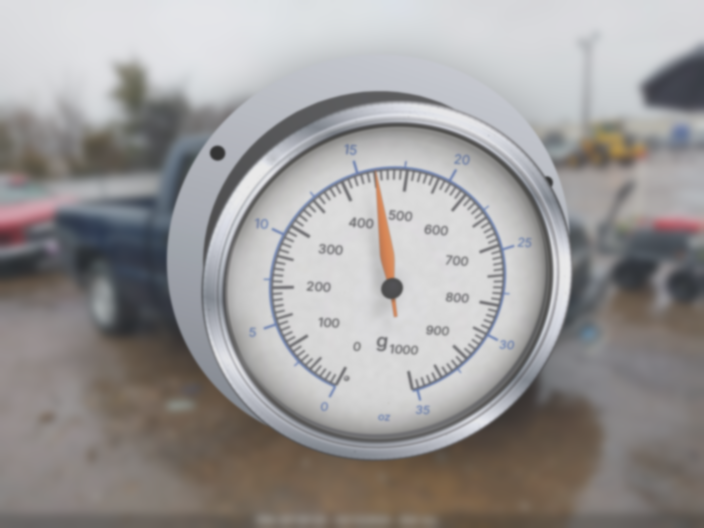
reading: **450** g
